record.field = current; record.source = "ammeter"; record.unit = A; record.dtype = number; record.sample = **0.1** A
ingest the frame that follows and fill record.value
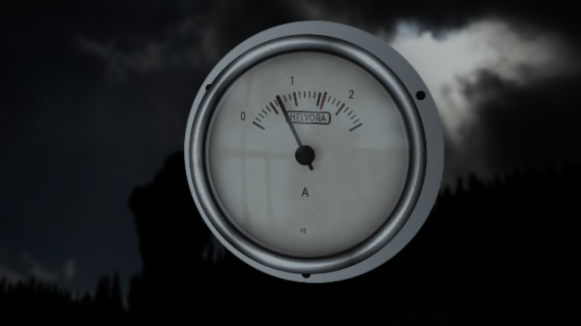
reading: **0.7** A
